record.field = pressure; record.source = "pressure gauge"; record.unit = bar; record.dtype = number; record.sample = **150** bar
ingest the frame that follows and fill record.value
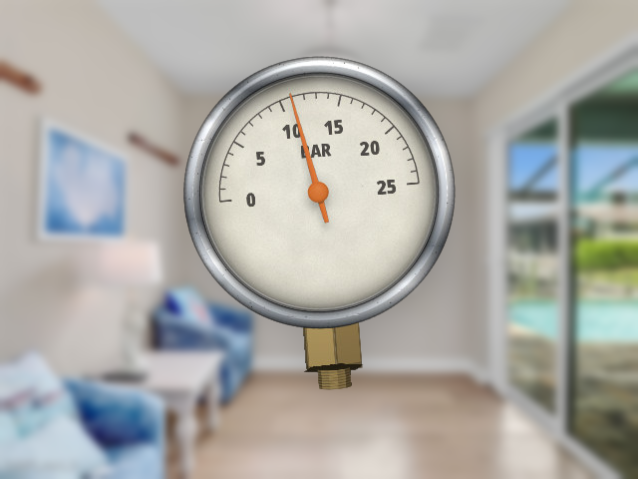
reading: **11** bar
